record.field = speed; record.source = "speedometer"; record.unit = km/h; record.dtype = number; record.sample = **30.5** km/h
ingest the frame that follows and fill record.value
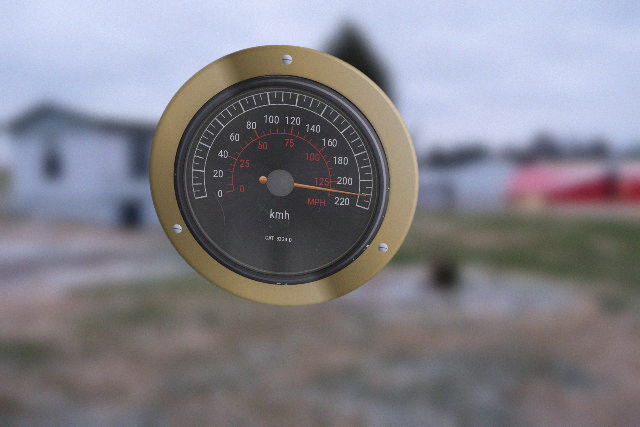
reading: **210** km/h
